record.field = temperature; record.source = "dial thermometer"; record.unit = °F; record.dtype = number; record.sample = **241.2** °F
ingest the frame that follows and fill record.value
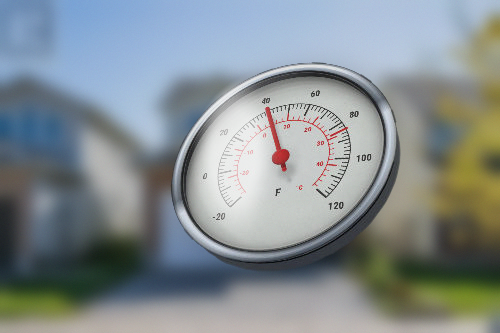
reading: **40** °F
